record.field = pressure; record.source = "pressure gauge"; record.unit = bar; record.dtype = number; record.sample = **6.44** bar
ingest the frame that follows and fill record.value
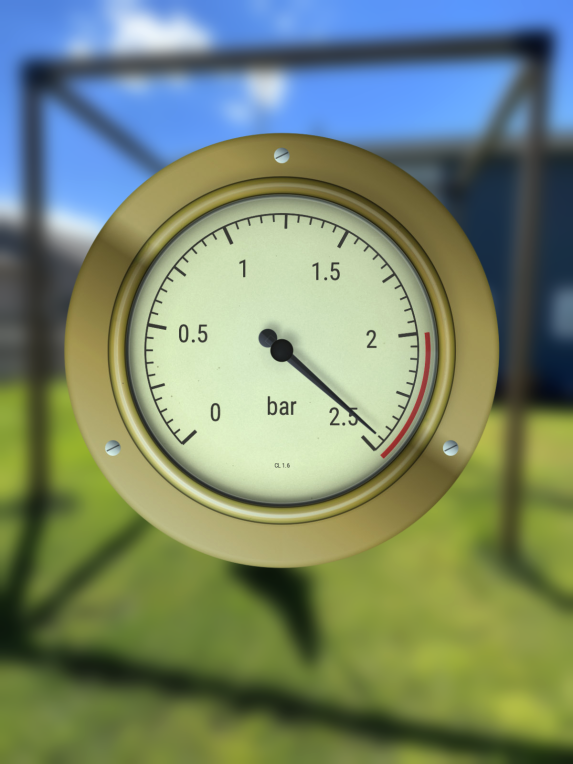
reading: **2.45** bar
